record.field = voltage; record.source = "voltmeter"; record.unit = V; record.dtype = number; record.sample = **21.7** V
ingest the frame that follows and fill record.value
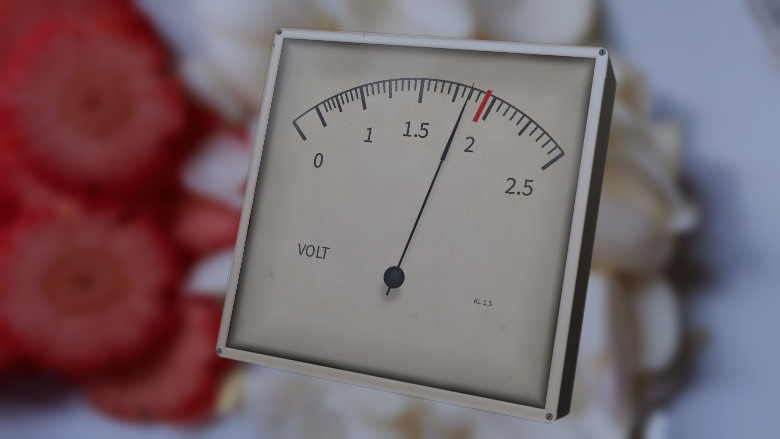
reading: **1.85** V
